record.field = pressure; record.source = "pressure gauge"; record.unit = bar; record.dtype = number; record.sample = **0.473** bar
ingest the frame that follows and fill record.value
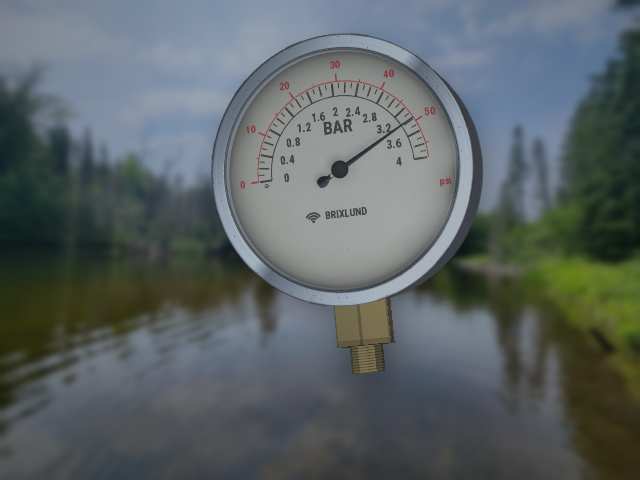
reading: **3.4** bar
